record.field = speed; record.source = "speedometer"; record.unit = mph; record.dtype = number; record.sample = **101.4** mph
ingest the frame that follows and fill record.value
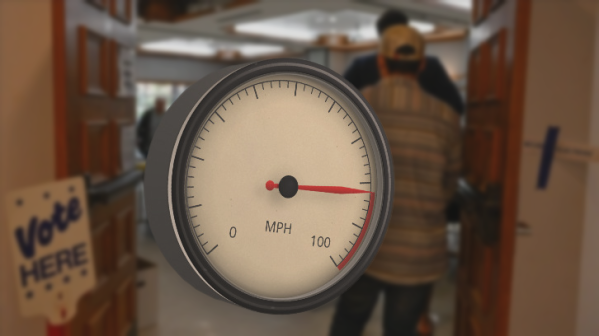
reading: **82** mph
